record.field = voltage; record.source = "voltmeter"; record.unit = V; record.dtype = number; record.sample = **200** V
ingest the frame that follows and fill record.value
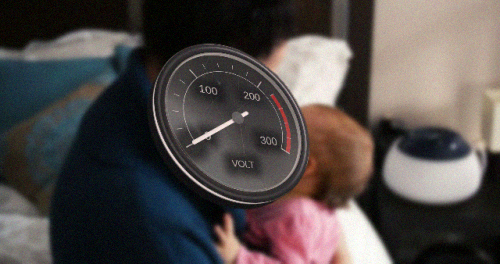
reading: **0** V
